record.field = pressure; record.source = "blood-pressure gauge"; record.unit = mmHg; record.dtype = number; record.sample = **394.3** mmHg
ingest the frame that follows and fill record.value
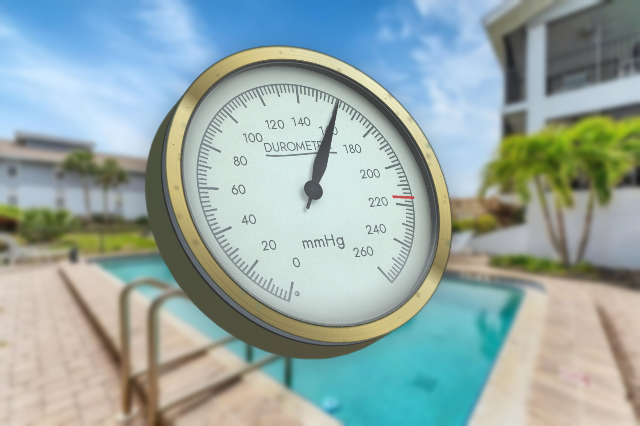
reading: **160** mmHg
